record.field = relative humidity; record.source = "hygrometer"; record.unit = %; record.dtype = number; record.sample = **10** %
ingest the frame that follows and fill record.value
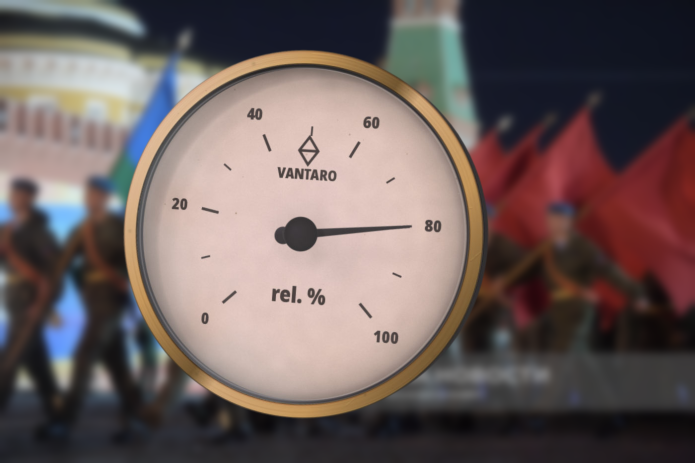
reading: **80** %
